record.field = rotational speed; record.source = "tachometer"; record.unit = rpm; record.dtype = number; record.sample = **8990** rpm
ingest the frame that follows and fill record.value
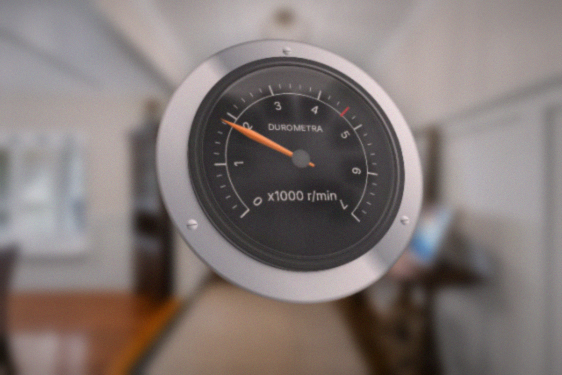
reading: **1800** rpm
